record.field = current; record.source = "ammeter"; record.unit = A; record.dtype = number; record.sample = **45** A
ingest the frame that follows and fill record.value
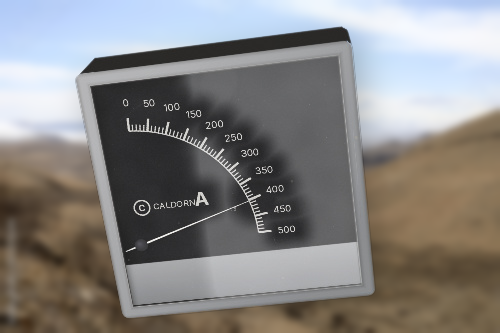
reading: **400** A
